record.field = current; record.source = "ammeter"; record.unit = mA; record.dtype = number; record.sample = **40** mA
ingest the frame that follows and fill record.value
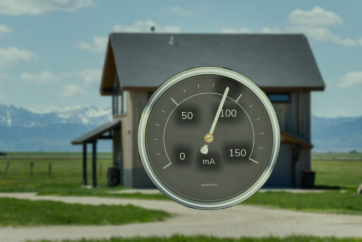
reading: **90** mA
